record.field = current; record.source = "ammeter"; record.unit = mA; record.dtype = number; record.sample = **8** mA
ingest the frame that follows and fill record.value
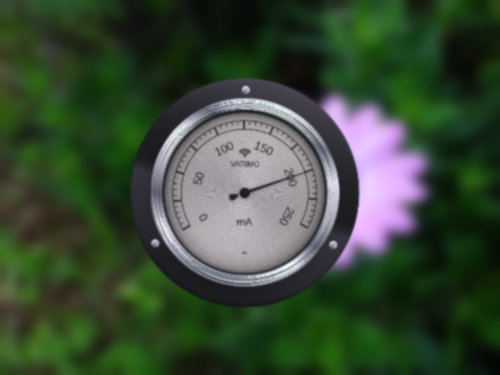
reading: **200** mA
